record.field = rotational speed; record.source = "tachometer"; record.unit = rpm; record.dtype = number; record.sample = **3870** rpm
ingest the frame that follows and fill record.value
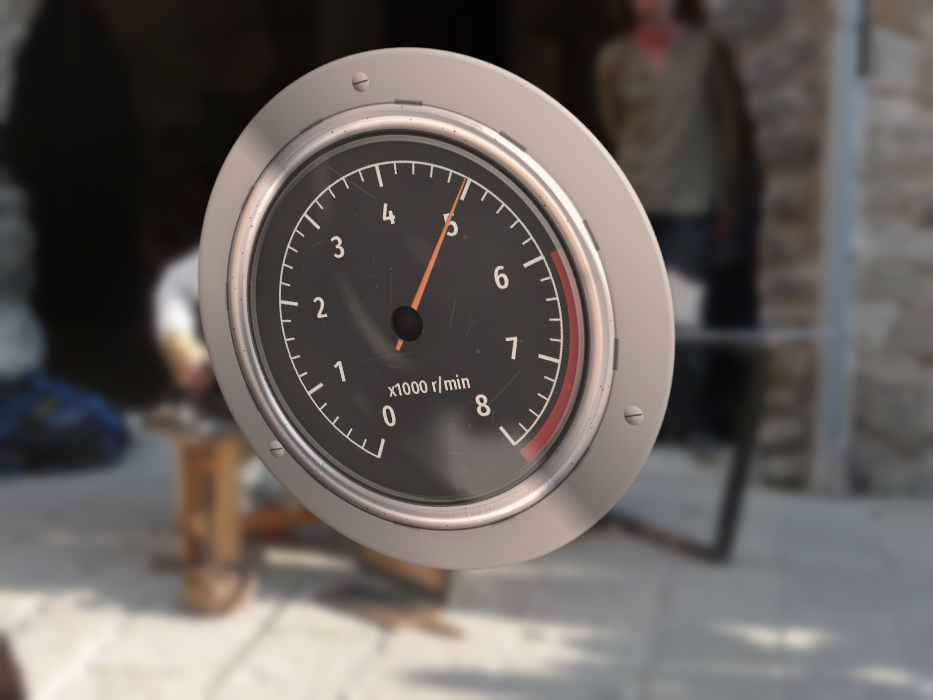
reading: **5000** rpm
